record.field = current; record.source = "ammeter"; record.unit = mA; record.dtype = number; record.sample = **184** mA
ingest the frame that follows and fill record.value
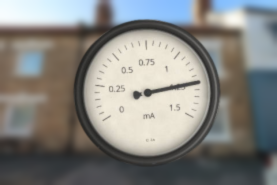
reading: **1.25** mA
